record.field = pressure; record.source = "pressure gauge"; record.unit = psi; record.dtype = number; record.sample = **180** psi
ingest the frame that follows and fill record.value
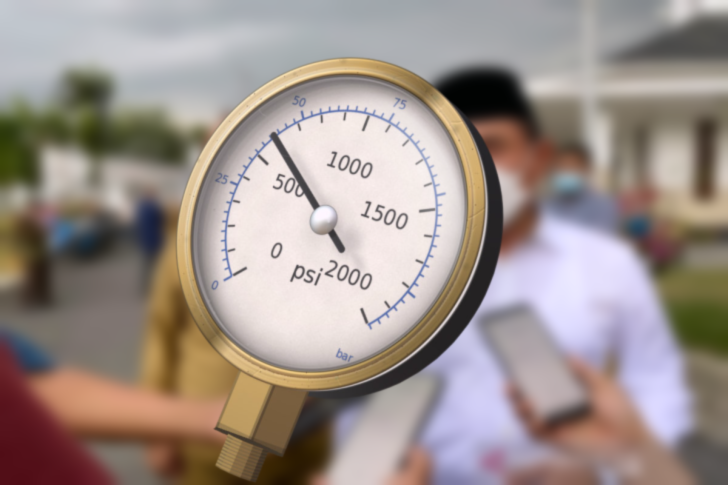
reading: **600** psi
